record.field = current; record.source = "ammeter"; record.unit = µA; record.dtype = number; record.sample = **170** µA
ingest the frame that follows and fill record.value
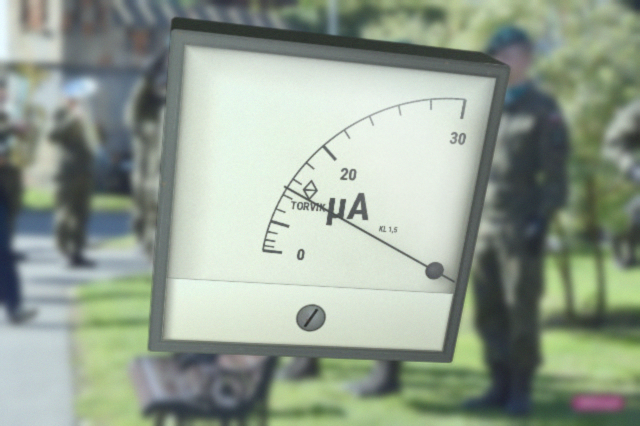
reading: **15** µA
